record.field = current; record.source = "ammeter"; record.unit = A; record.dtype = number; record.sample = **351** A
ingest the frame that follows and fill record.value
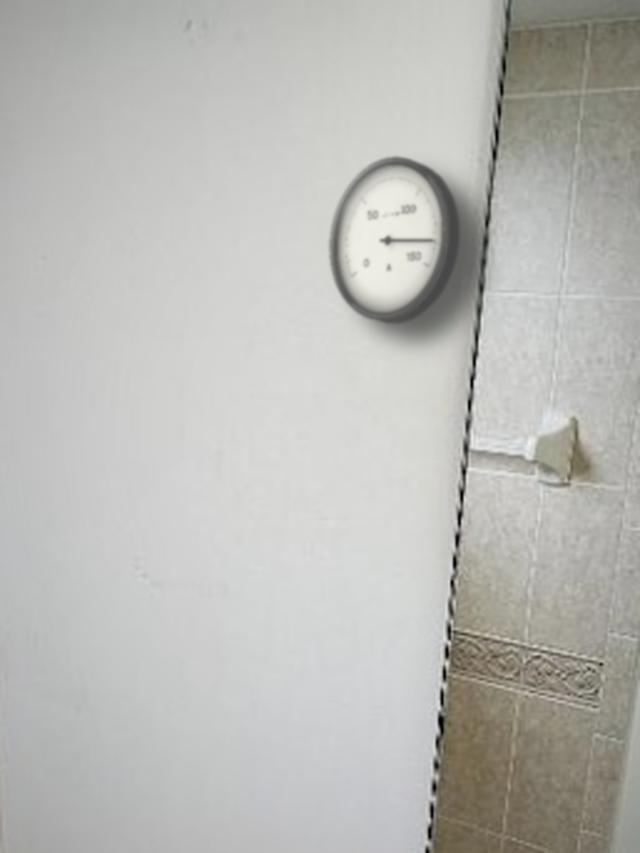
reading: **135** A
